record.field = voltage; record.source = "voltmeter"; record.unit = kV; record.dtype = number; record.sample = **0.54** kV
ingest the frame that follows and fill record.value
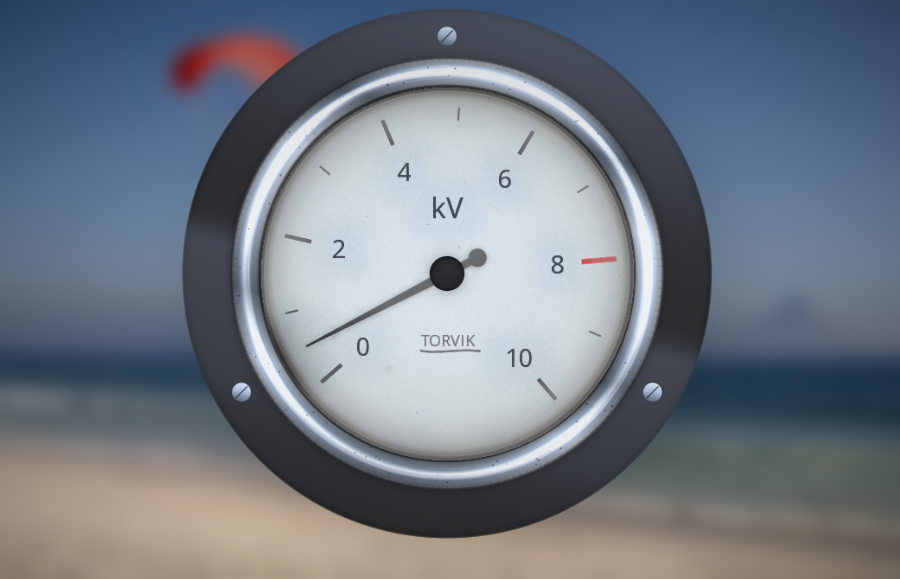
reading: **0.5** kV
